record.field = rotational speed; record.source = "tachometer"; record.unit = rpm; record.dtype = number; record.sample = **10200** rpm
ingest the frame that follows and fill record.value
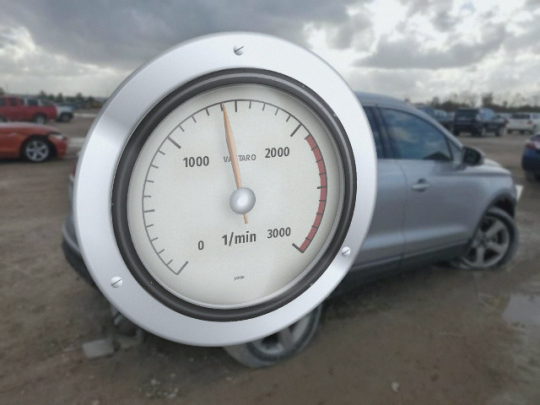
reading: **1400** rpm
